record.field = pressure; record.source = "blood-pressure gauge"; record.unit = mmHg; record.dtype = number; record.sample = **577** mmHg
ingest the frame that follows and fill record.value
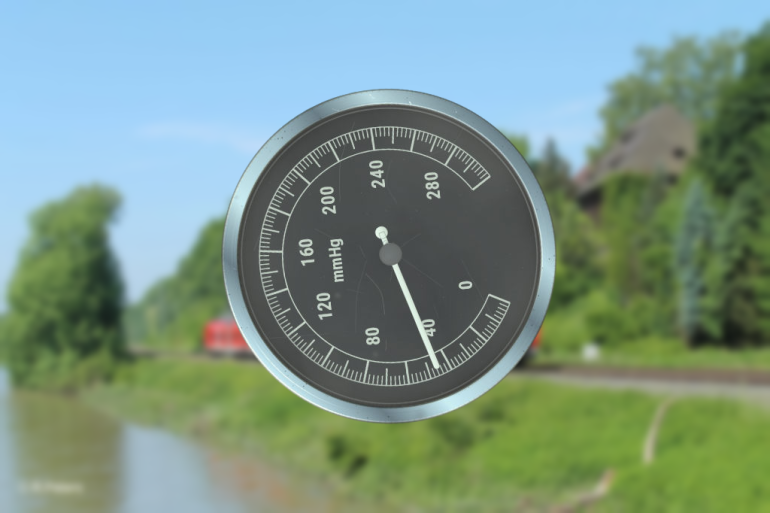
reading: **46** mmHg
